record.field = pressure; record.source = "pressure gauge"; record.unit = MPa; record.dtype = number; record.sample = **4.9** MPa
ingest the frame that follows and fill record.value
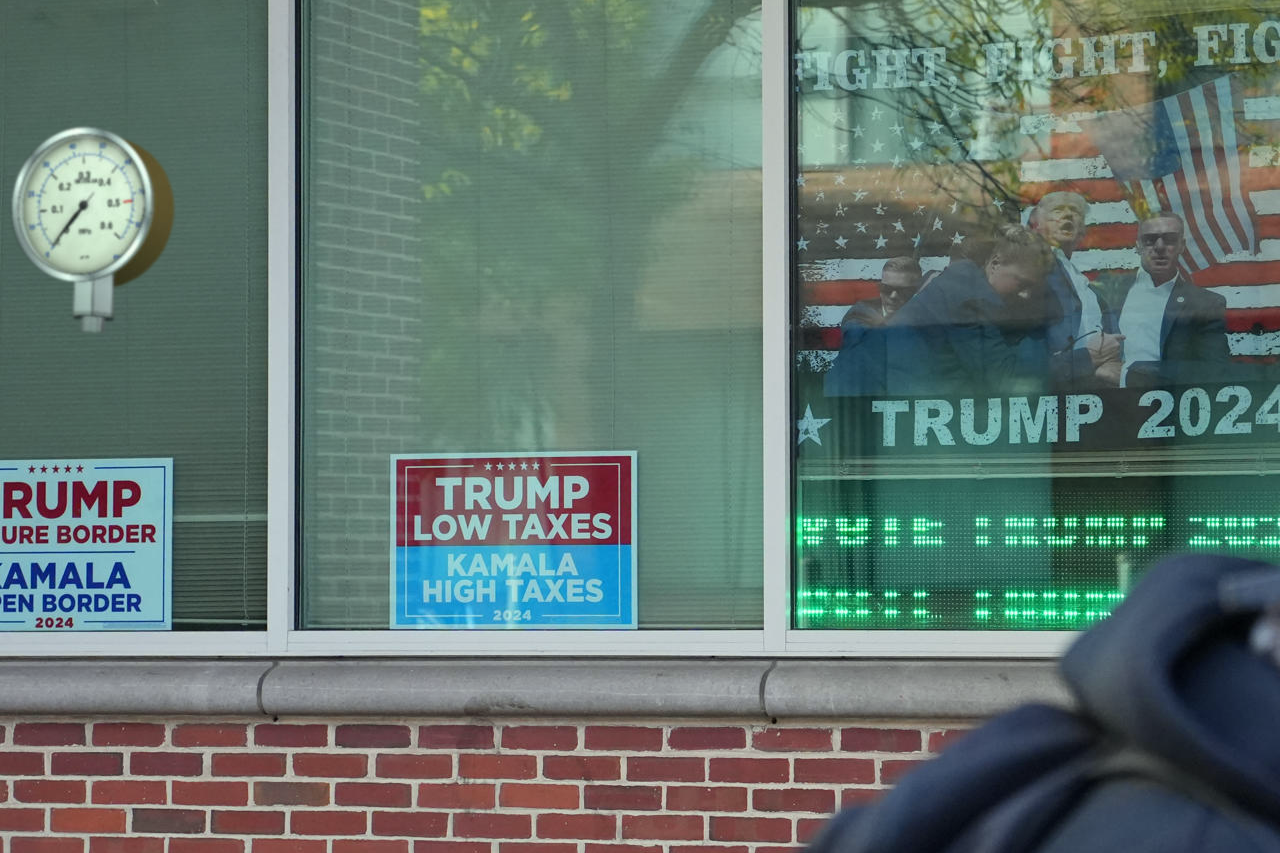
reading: **0** MPa
